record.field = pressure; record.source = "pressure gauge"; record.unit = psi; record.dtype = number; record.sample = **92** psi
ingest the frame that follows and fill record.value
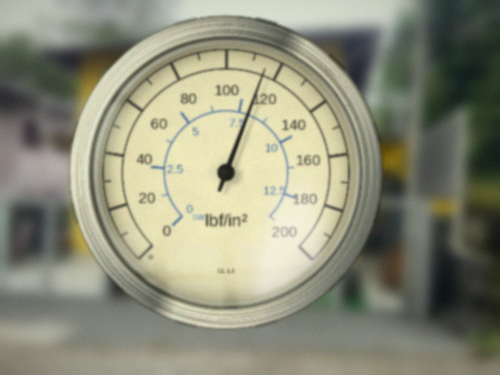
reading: **115** psi
